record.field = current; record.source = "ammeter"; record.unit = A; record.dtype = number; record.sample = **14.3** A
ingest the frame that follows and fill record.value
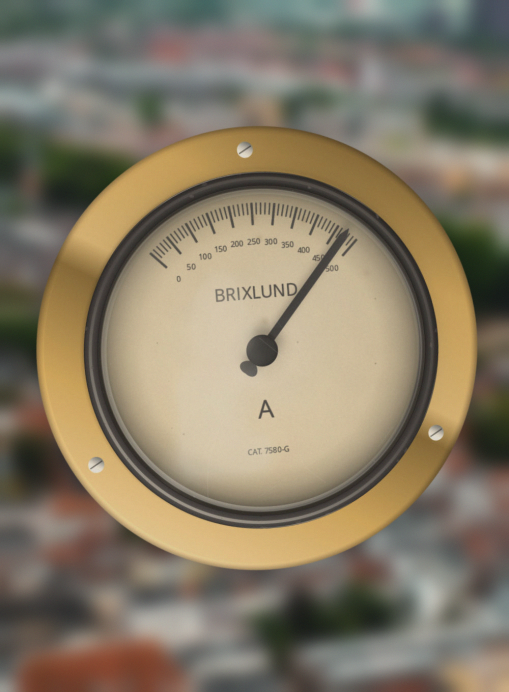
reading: **470** A
